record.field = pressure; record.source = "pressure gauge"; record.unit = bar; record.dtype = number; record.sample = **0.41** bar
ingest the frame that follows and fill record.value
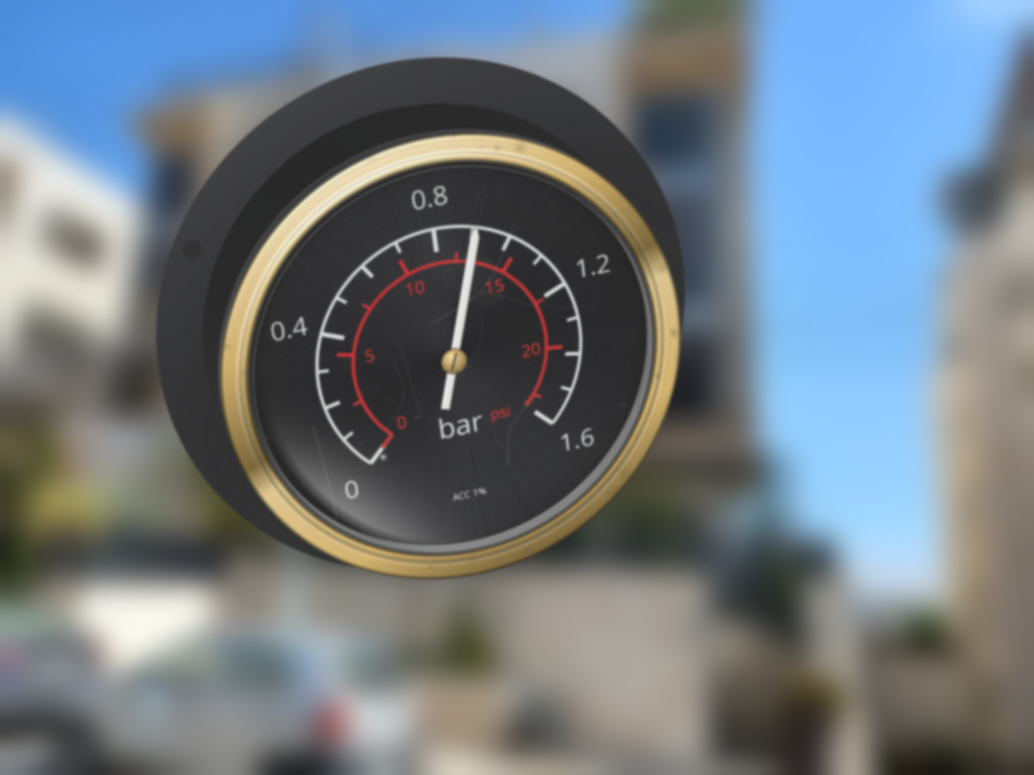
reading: **0.9** bar
